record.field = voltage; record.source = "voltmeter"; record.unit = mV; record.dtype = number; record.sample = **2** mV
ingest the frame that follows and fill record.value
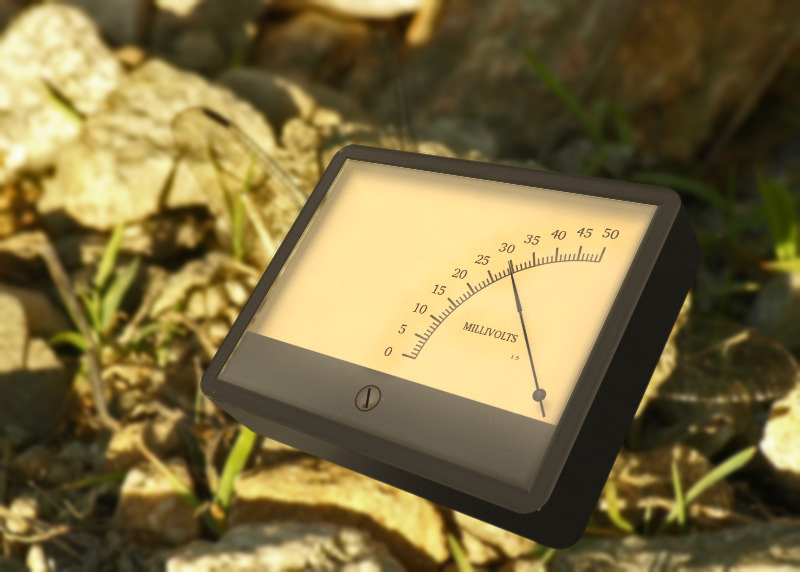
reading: **30** mV
